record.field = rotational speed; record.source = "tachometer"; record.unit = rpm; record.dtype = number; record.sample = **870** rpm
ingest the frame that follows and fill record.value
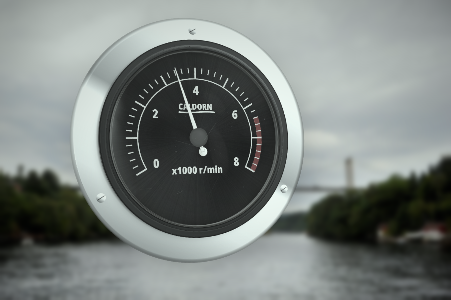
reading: **3400** rpm
